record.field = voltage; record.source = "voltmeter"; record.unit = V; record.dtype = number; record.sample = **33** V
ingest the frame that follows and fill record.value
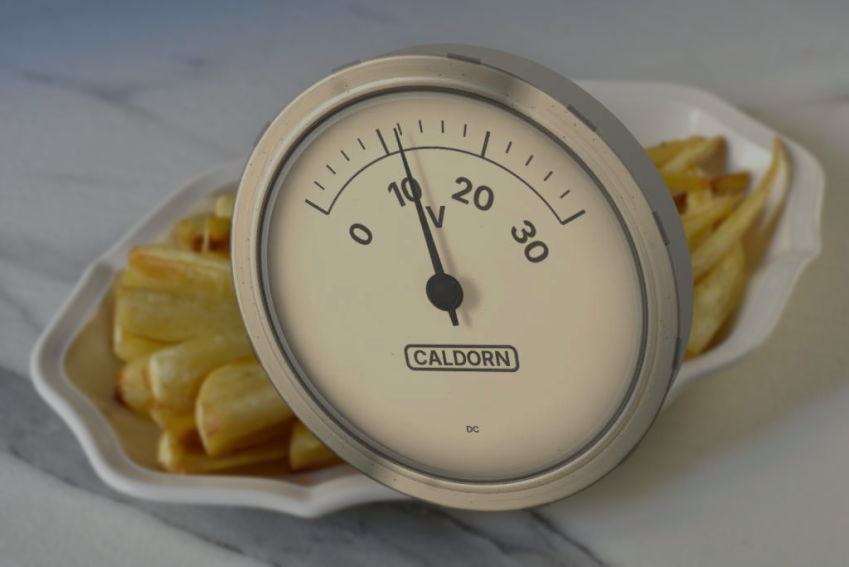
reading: **12** V
